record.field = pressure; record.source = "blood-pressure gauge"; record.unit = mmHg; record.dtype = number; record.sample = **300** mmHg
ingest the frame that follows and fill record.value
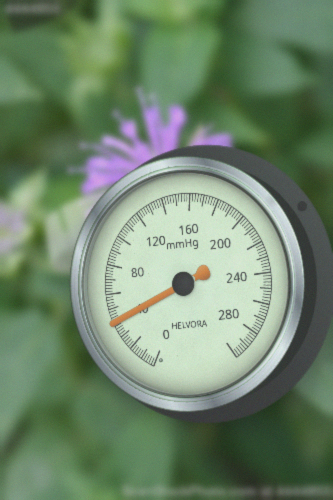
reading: **40** mmHg
